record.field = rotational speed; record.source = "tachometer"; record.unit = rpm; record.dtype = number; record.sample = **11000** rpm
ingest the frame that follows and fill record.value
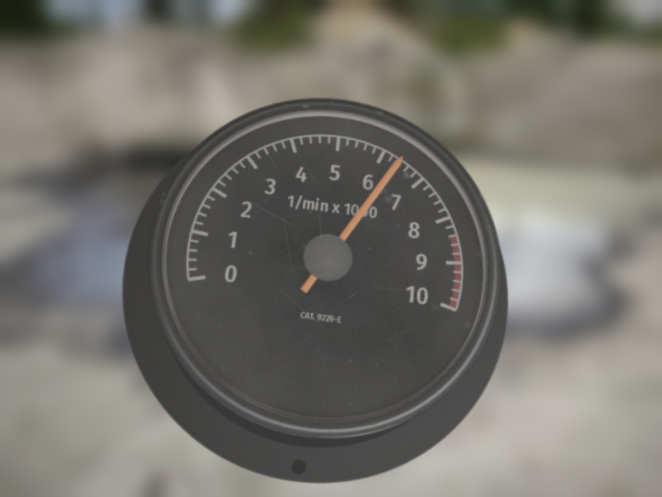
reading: **6400** rpm
